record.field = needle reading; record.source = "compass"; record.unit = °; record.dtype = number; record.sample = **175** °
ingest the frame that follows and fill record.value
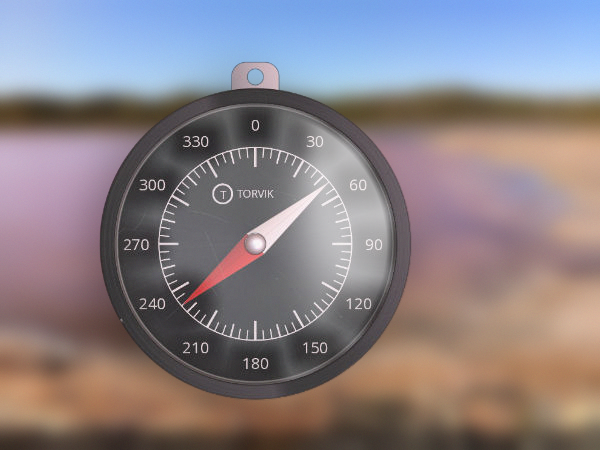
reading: **230** °
